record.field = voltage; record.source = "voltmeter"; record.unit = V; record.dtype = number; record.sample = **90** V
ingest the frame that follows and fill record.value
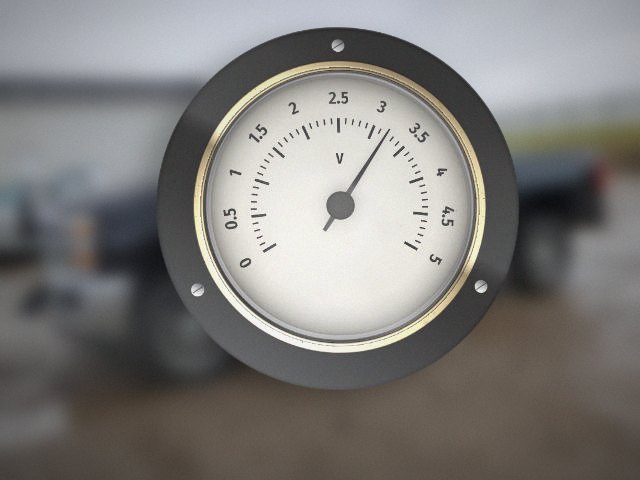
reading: **3.2** V
